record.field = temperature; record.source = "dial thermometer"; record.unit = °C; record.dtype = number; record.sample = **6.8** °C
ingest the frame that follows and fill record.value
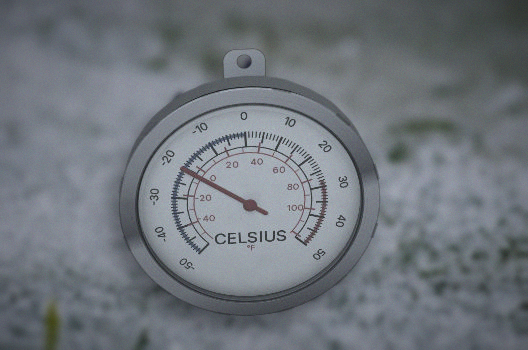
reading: **-20** °C
